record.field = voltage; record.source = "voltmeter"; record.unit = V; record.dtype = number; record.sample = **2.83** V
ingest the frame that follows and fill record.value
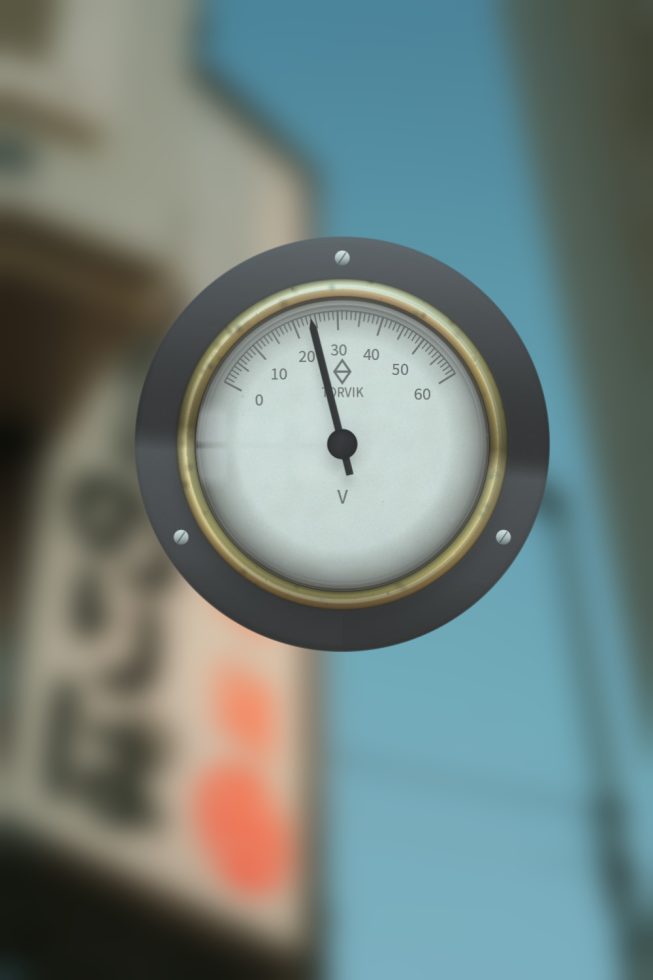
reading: **24** V
